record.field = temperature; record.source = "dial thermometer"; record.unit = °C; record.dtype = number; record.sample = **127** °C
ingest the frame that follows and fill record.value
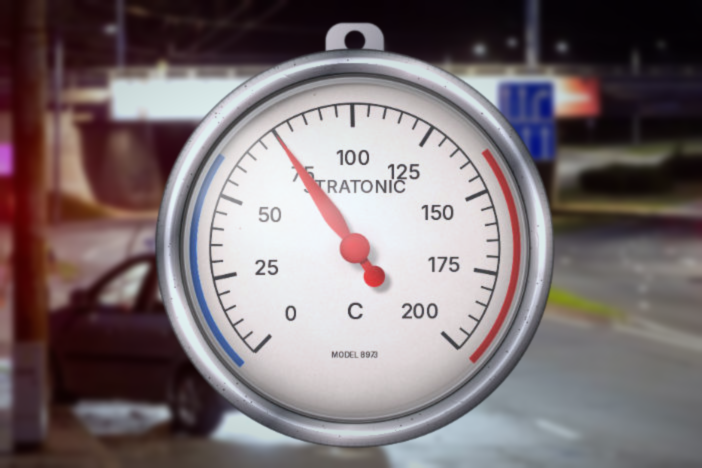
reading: **75** °C
